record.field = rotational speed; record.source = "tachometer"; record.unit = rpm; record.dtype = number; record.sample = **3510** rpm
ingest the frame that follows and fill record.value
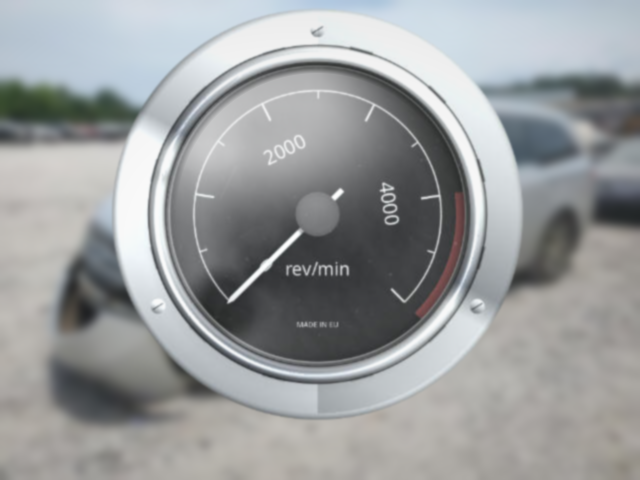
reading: **0** rpm
